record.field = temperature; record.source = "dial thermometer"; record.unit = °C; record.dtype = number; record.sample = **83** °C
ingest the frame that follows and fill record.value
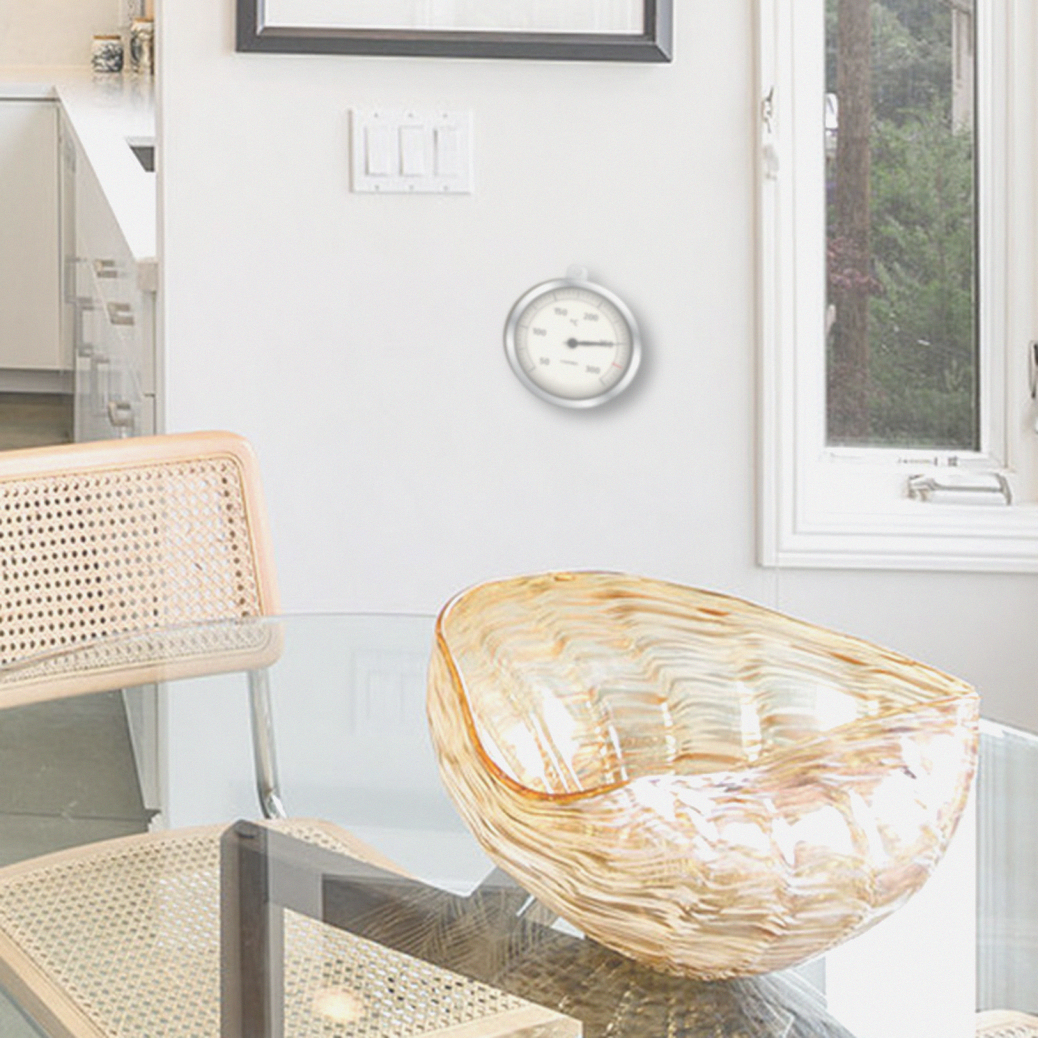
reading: **250** °C
